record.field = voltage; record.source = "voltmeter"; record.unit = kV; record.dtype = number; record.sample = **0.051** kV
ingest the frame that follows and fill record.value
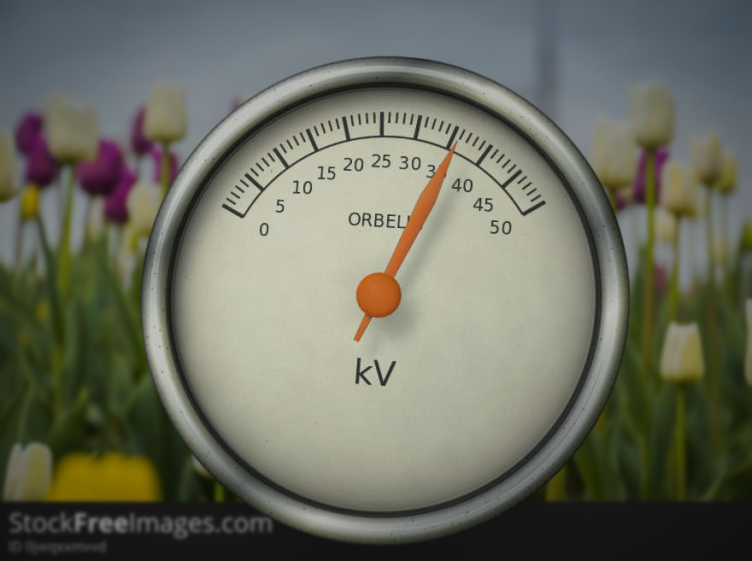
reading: **36** kV
